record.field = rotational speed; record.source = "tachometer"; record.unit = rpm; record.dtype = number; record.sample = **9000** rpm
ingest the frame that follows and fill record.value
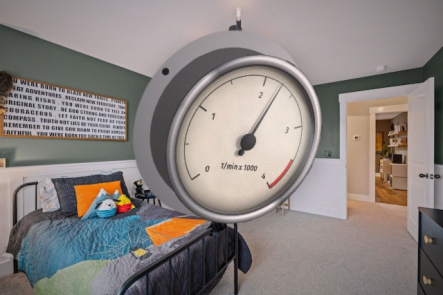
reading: **2250** rpm
